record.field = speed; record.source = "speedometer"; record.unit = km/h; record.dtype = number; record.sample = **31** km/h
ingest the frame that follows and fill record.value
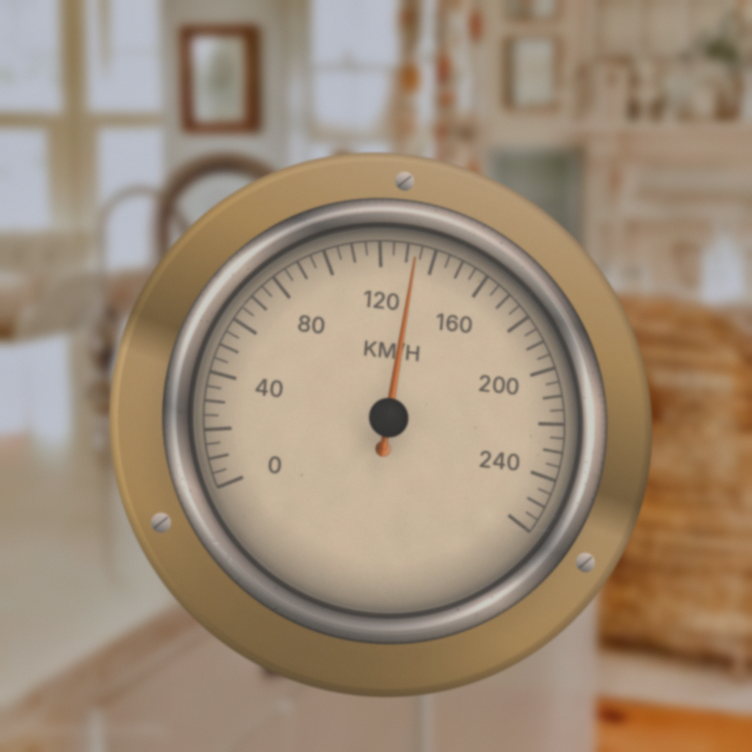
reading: **132.5** km/h
